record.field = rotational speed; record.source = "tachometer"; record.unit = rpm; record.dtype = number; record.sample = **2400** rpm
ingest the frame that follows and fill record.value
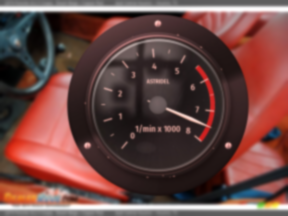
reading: **7500** rpm
